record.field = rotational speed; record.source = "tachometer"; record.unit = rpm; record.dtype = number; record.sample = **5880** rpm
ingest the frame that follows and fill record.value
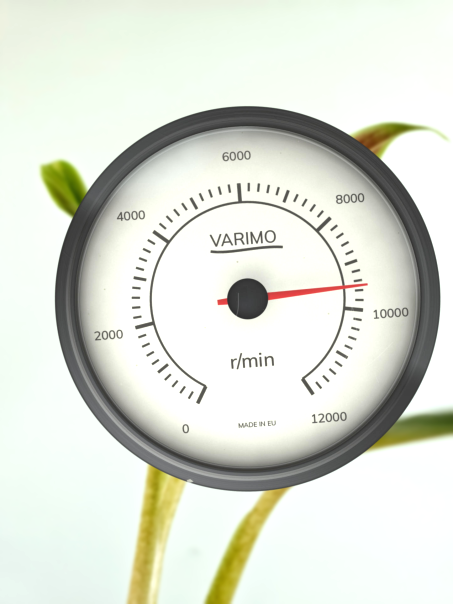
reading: **9500** rpm
